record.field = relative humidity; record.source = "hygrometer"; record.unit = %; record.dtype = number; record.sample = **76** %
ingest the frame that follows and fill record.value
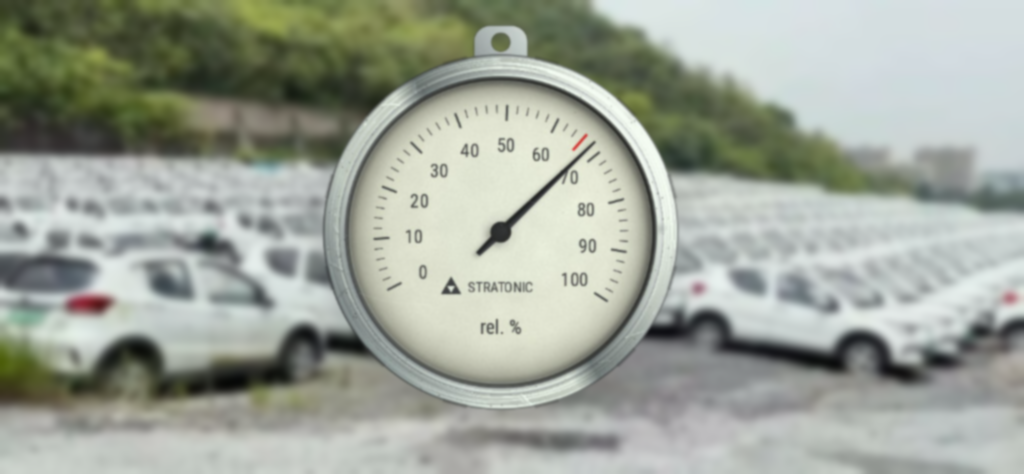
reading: **68** %
